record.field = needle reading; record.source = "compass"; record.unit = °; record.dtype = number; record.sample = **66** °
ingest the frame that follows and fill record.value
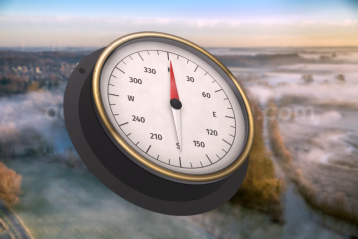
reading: **0** °
